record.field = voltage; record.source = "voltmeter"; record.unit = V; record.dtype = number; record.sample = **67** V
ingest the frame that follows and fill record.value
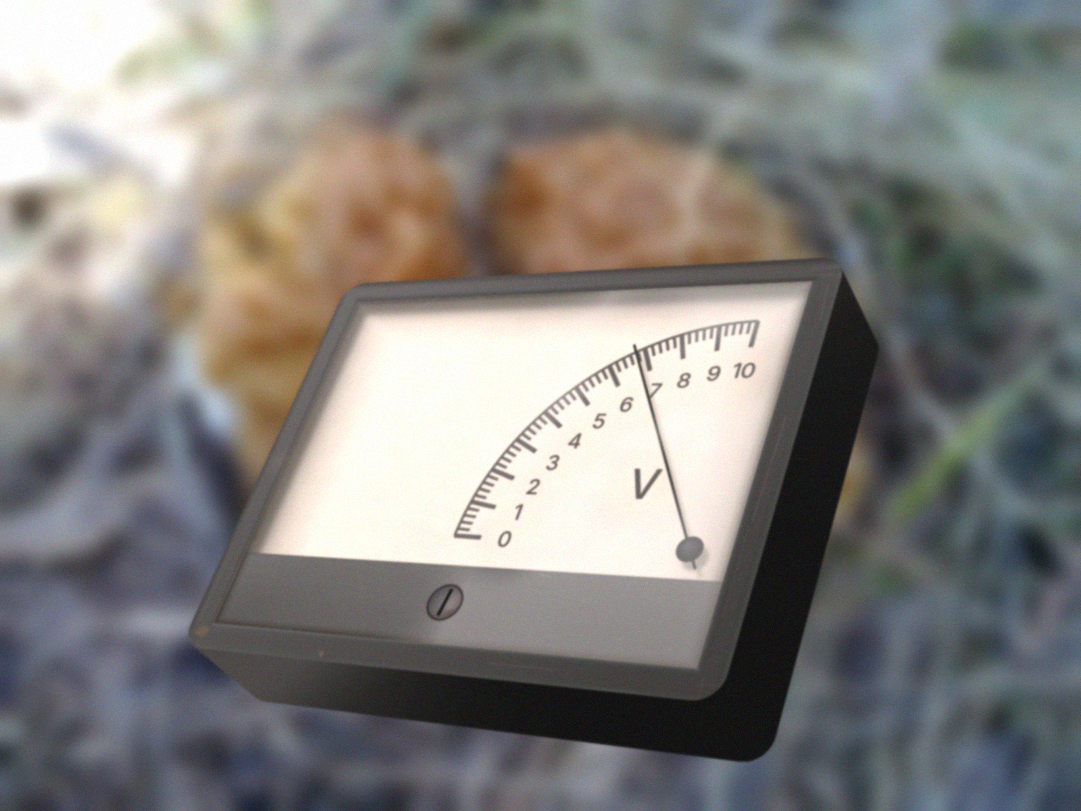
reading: **6.8** V
